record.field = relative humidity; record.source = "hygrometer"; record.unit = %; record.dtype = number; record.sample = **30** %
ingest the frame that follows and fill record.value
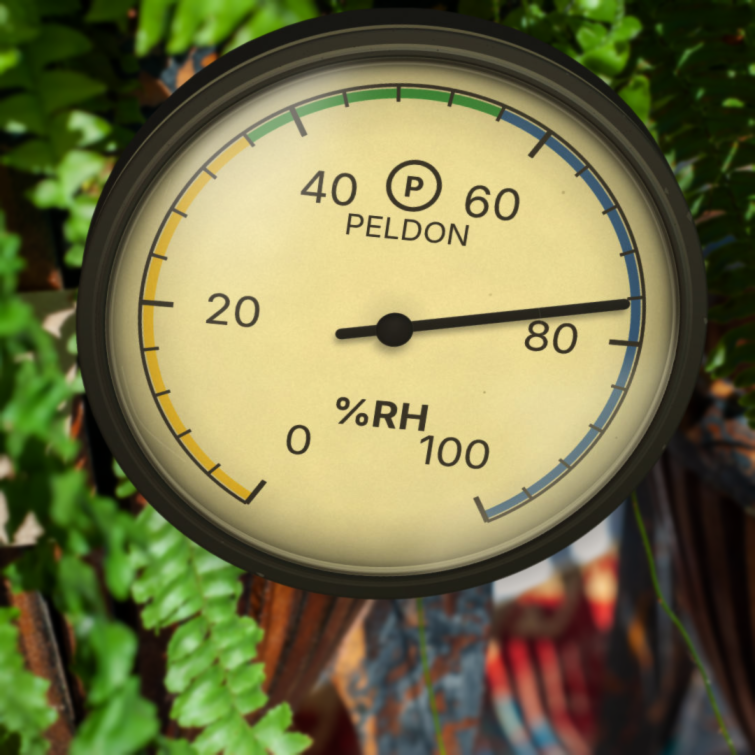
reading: **76** %
